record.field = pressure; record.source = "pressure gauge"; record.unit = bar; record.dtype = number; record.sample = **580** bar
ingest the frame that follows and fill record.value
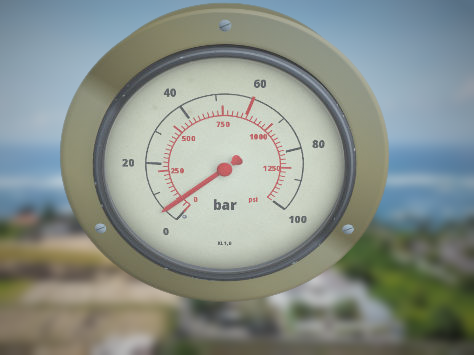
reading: **5** bar
